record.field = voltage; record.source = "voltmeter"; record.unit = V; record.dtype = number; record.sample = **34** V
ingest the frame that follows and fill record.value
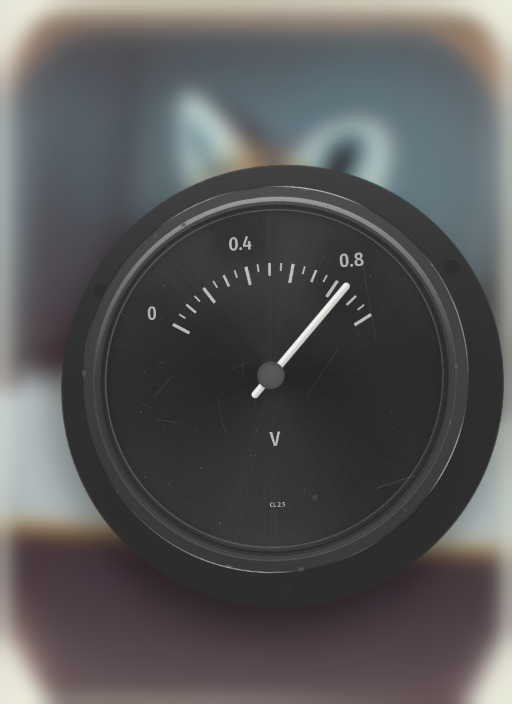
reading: **0.85** V
